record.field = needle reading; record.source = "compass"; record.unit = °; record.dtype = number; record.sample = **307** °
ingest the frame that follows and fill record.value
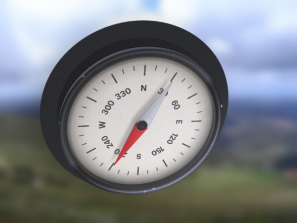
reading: **210** °
